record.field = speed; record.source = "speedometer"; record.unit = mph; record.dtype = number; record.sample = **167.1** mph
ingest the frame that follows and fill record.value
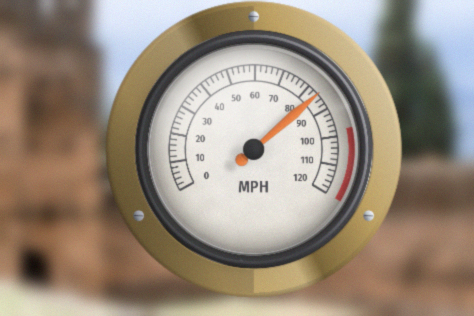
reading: **84** mph
